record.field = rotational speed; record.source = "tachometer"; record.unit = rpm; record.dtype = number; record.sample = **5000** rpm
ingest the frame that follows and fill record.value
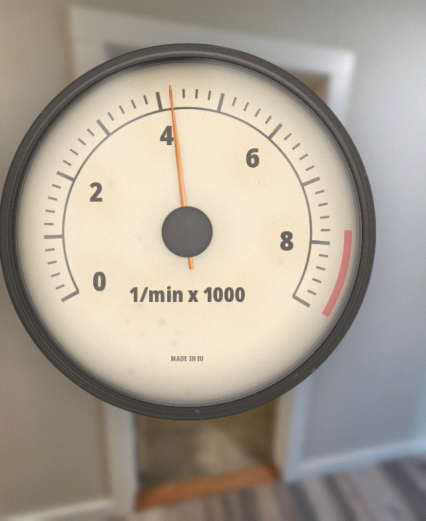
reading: **4200** rpm
